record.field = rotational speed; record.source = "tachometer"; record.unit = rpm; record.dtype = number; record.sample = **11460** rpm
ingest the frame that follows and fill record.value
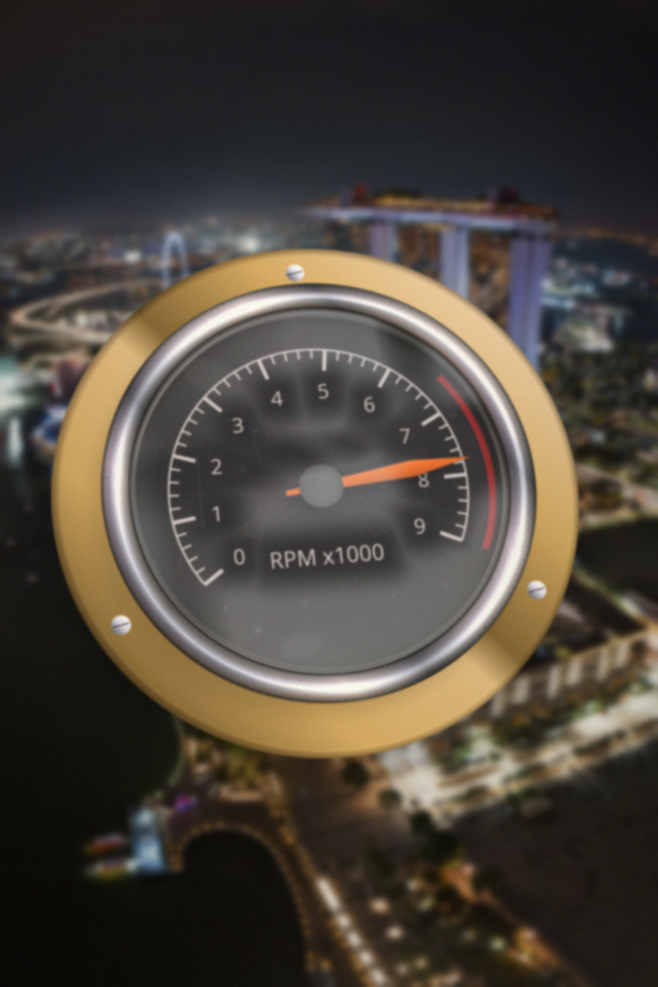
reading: **7800** rpm
